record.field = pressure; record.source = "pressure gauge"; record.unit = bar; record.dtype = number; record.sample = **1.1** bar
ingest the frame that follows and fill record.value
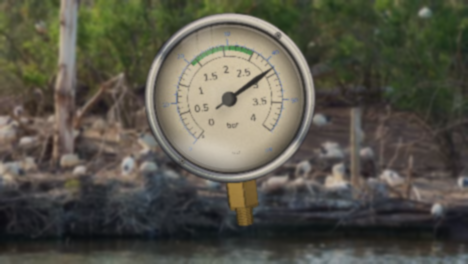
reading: **2.9** bar
